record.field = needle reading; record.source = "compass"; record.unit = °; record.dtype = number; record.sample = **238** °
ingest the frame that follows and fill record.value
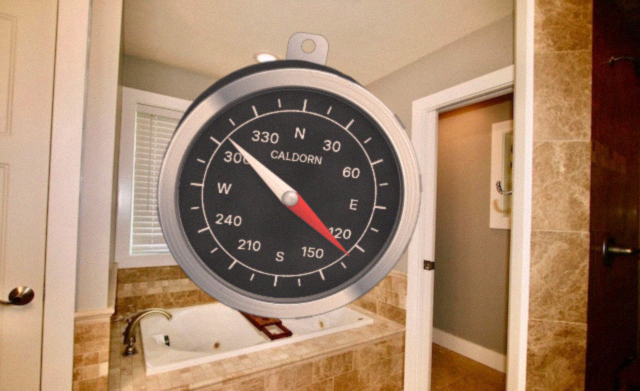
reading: **127.5** °
